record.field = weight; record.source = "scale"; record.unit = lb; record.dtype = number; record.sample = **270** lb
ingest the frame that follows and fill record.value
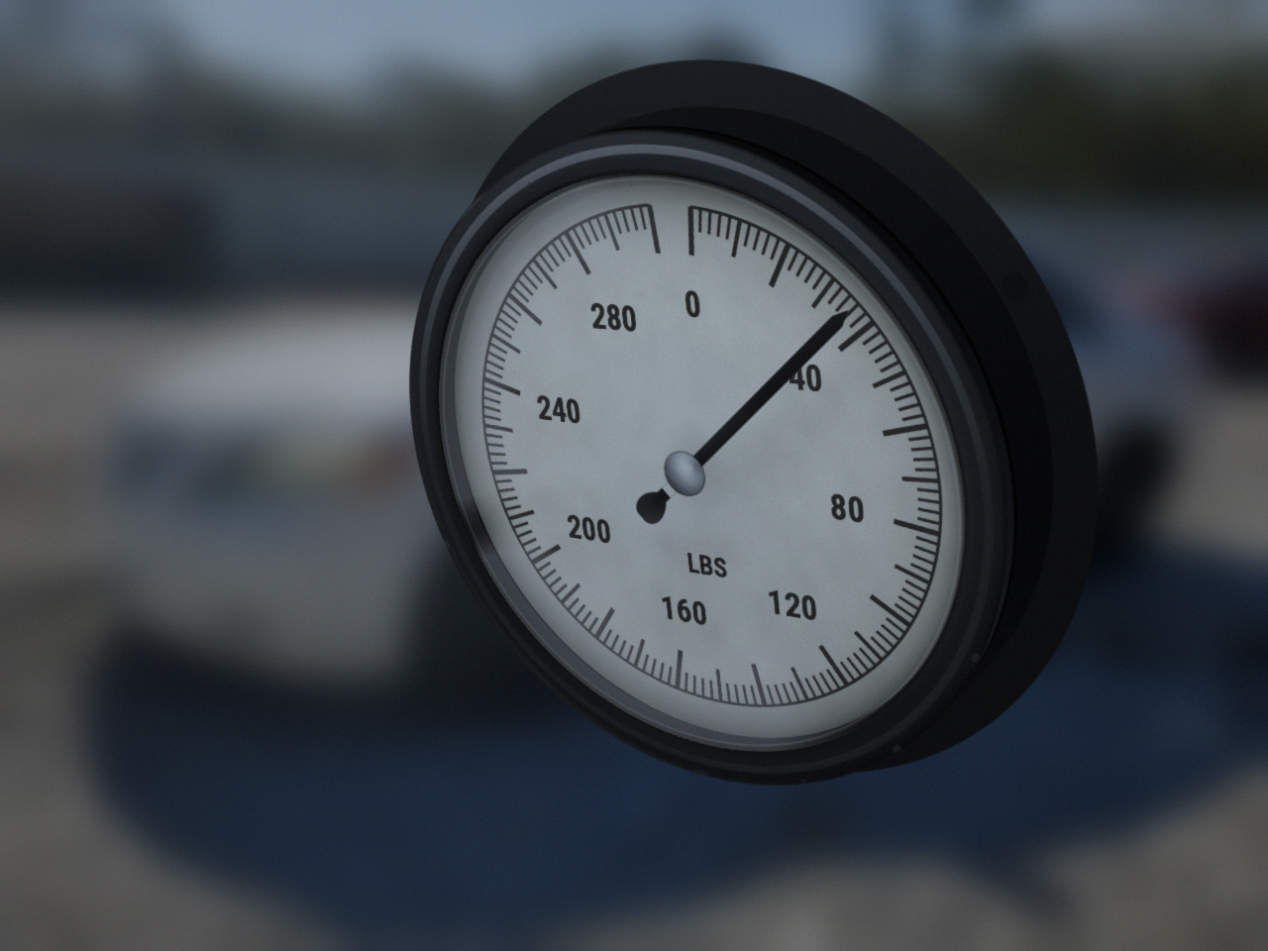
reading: **36** lb
